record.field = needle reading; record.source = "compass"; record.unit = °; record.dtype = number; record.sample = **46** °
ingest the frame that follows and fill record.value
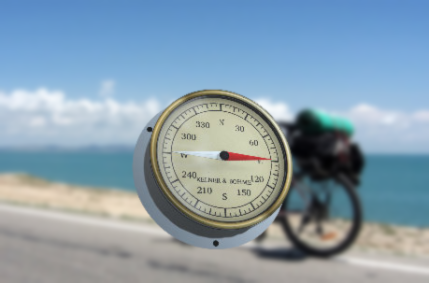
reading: **90** °
